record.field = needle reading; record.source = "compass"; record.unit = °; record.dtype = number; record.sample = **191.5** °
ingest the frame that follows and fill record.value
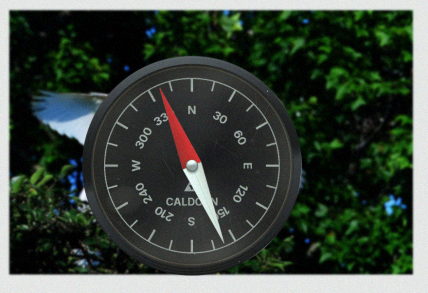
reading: **337.5** °
